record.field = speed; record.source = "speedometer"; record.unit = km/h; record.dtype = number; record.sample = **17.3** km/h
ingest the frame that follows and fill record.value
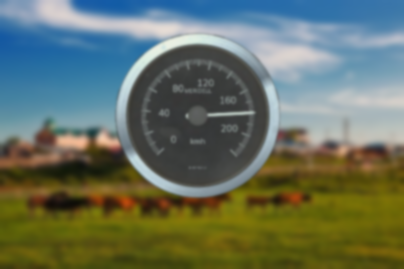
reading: **180** km/h
